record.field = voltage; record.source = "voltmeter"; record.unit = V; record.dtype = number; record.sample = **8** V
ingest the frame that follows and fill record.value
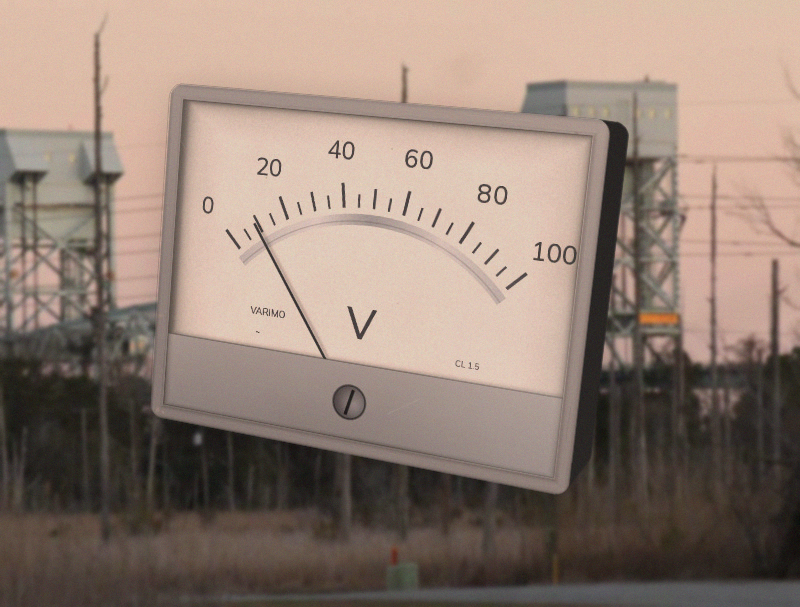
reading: **10** V
